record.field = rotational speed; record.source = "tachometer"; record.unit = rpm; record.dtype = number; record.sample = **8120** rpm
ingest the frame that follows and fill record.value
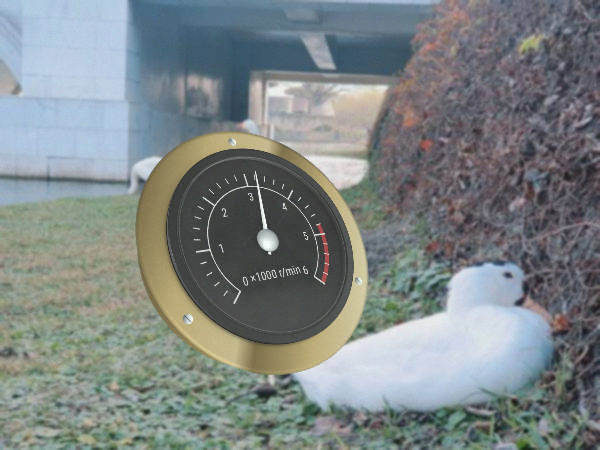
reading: **3200** rpm
